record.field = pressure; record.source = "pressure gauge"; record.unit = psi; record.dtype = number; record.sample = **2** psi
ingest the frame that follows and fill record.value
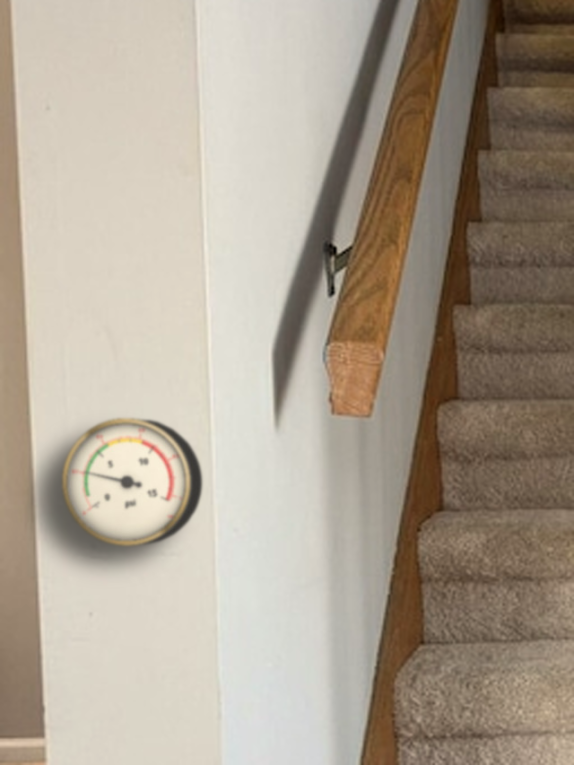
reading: **3** psi
